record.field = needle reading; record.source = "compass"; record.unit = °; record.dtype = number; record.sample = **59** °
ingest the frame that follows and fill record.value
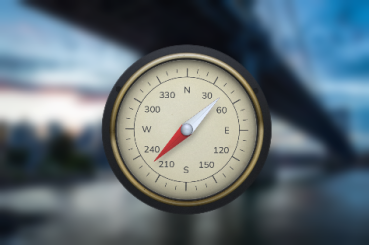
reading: **225** °
